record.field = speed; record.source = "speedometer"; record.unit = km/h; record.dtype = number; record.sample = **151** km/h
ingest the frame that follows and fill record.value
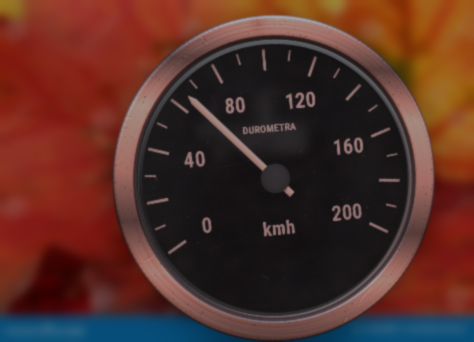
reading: **65** km/h
